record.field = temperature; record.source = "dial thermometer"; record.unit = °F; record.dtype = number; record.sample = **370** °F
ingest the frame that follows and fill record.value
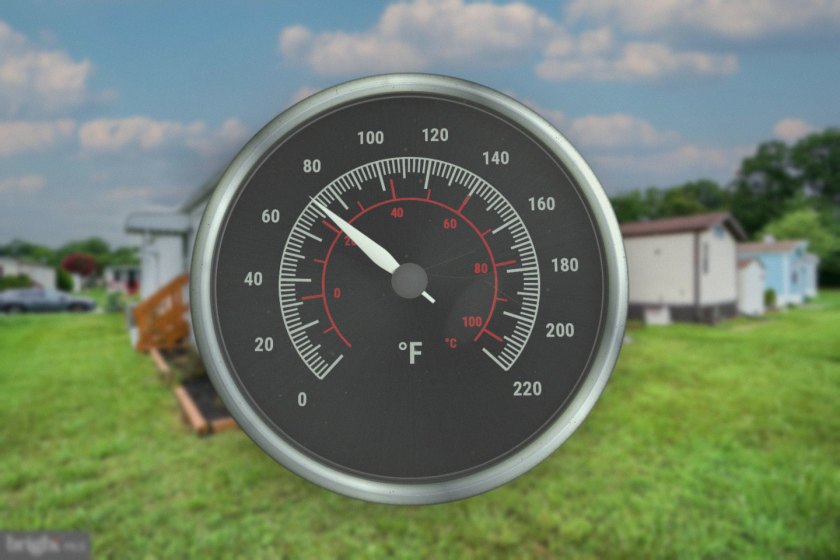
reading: **72** °F
